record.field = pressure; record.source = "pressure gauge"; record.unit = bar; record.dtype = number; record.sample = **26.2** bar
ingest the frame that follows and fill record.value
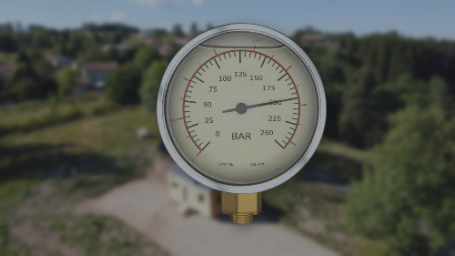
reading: **200** bar
